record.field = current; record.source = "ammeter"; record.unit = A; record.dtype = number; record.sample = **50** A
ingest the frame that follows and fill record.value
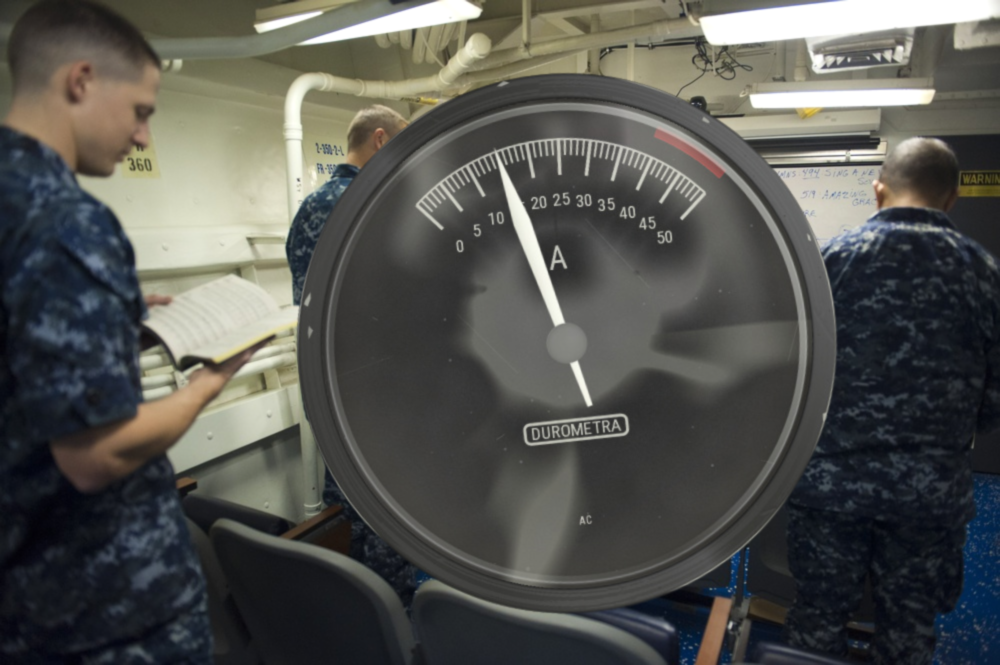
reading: **15** A
